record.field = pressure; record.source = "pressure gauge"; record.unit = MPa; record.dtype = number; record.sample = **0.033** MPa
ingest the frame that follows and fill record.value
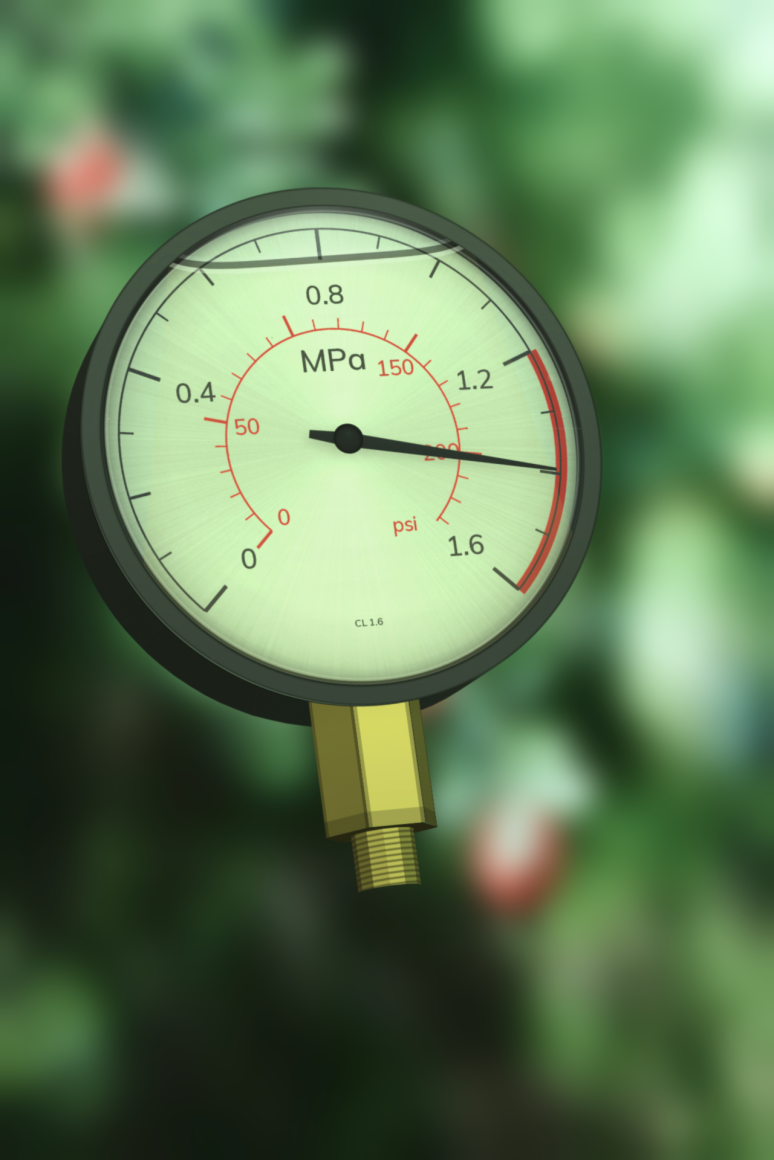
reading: **1.4** MPa
